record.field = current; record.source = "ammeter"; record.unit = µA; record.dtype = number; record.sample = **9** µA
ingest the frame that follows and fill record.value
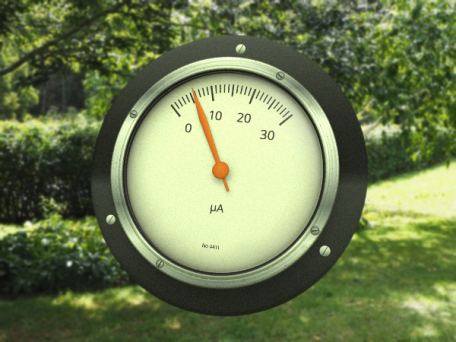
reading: **6** µA
